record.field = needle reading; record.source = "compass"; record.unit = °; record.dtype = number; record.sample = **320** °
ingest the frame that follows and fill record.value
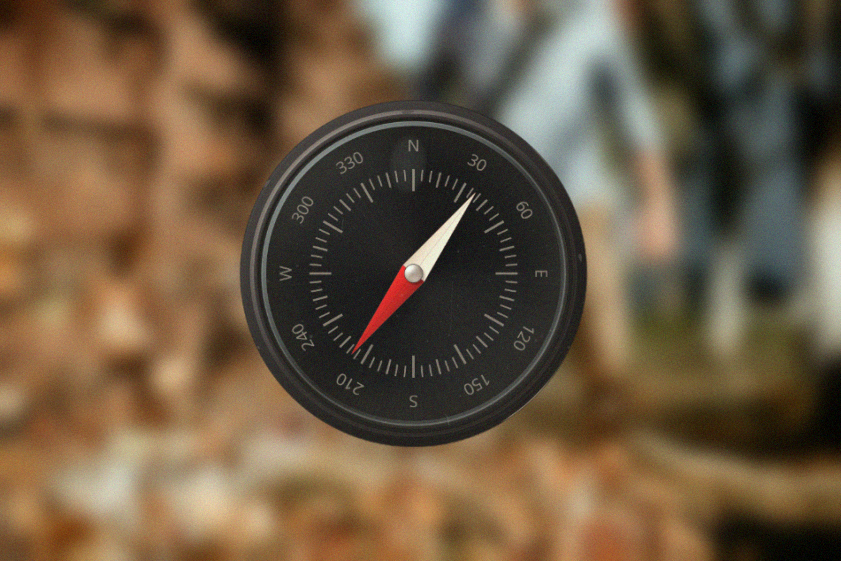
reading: **217.5** °
